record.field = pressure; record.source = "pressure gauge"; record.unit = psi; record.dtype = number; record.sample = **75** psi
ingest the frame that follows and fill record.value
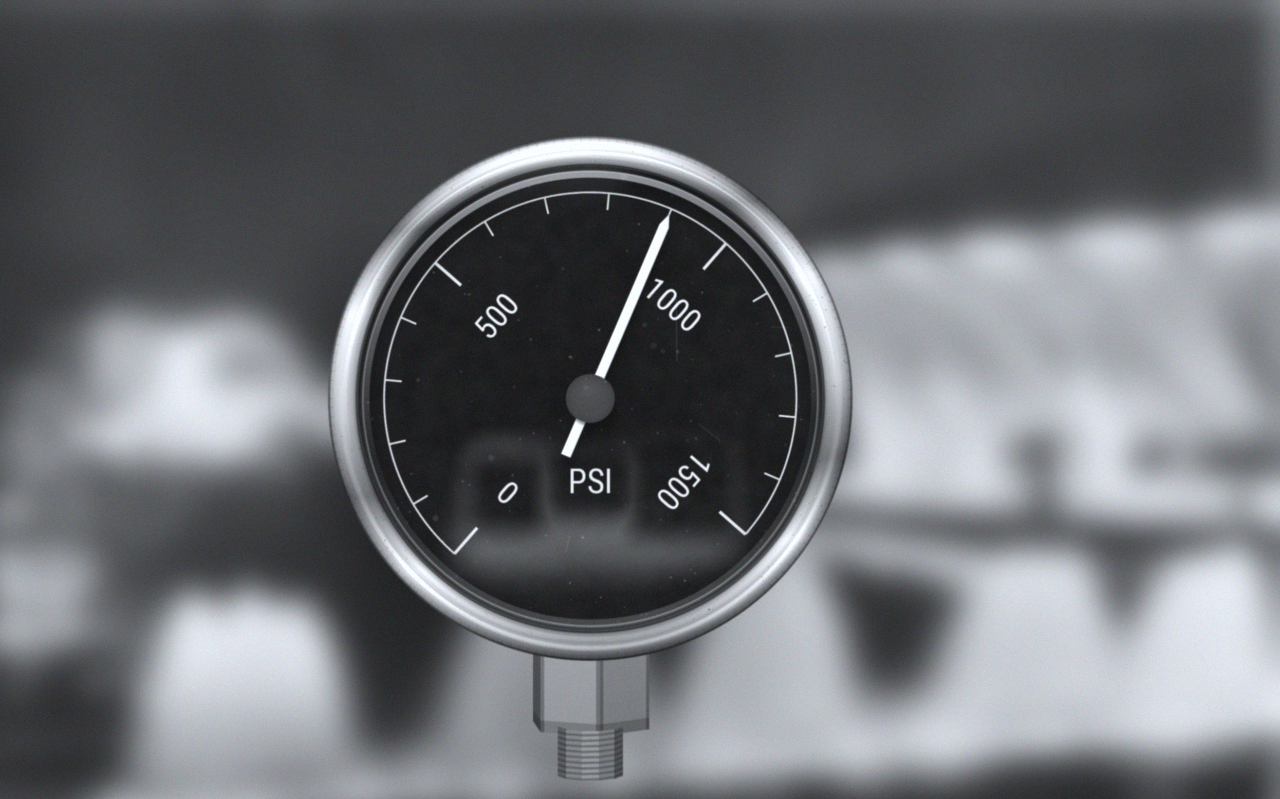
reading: **900** psi
